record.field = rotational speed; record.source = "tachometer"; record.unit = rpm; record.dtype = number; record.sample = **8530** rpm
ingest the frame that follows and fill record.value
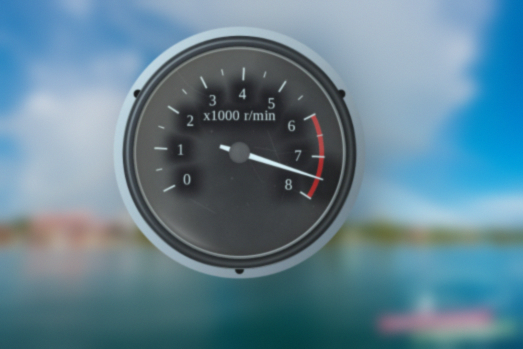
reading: **7500** rpm
